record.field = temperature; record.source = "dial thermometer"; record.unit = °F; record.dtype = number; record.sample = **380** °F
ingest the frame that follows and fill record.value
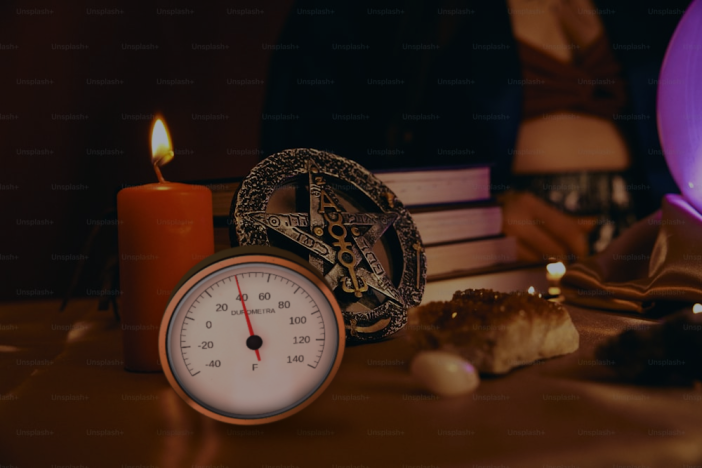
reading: **40** °F
